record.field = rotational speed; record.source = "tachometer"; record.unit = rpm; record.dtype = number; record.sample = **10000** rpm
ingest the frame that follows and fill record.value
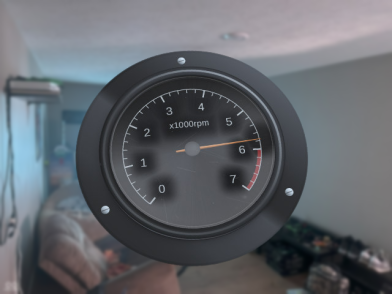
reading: **5800** rpm
